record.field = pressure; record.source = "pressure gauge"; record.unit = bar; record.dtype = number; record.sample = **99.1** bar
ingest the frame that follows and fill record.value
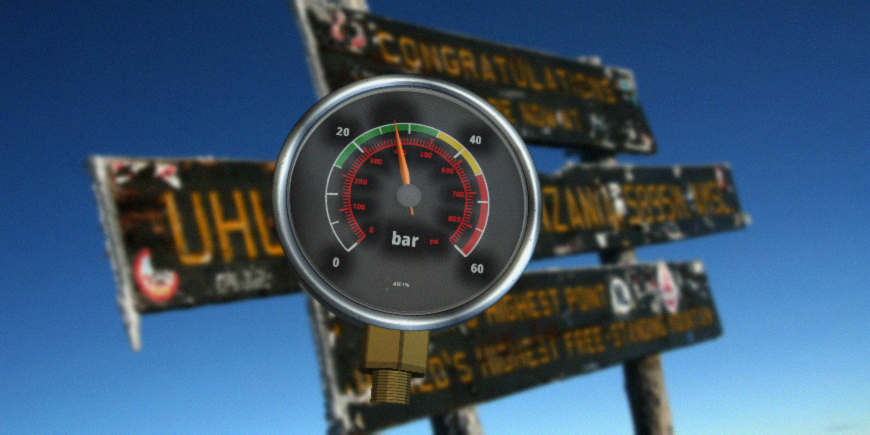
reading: **27.5** bar
